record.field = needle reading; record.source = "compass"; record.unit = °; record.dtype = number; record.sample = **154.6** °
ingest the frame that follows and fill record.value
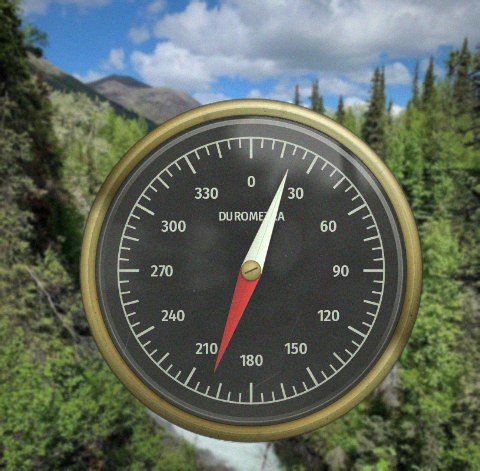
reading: **200** °
